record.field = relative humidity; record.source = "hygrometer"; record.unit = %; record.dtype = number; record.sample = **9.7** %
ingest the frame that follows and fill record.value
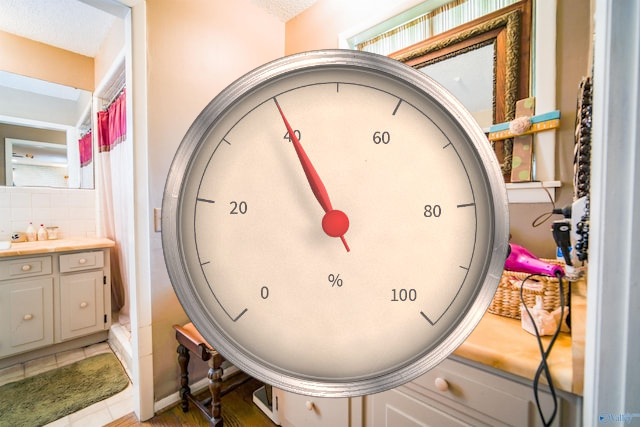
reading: **40** %
